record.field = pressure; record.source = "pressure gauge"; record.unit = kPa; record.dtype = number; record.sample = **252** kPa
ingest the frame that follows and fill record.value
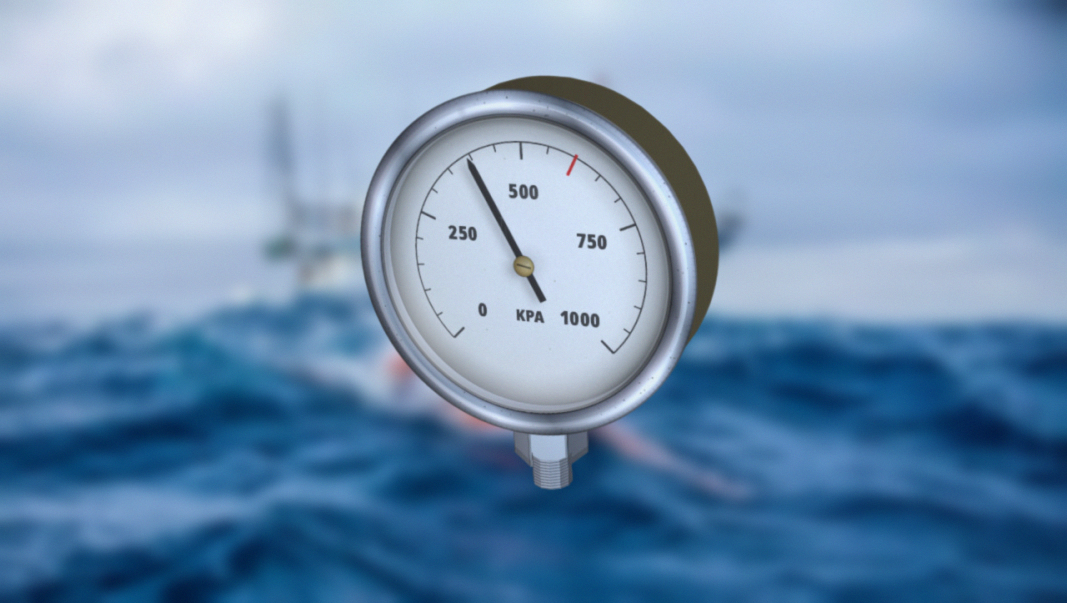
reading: **400** kPa
